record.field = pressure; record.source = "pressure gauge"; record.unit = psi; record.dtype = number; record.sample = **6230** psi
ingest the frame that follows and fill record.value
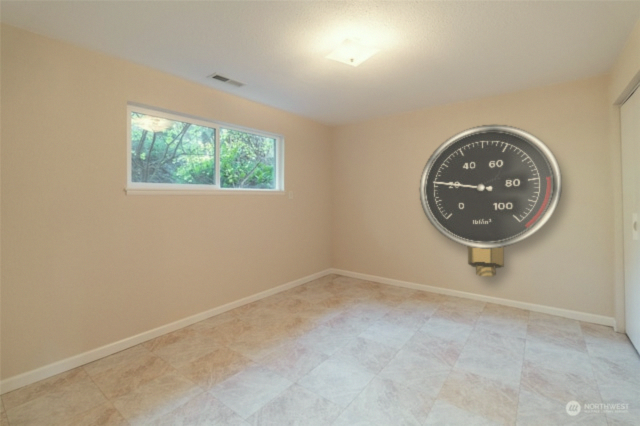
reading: **20** psi
